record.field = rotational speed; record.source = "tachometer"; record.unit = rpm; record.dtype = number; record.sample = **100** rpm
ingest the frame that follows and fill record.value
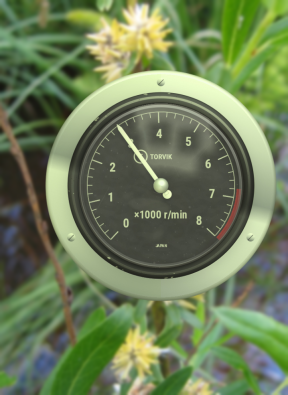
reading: **3000** rpm
